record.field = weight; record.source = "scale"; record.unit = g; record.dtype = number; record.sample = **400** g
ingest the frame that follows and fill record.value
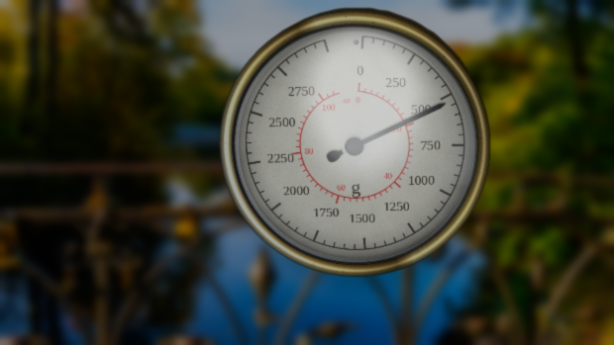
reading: **525** g
